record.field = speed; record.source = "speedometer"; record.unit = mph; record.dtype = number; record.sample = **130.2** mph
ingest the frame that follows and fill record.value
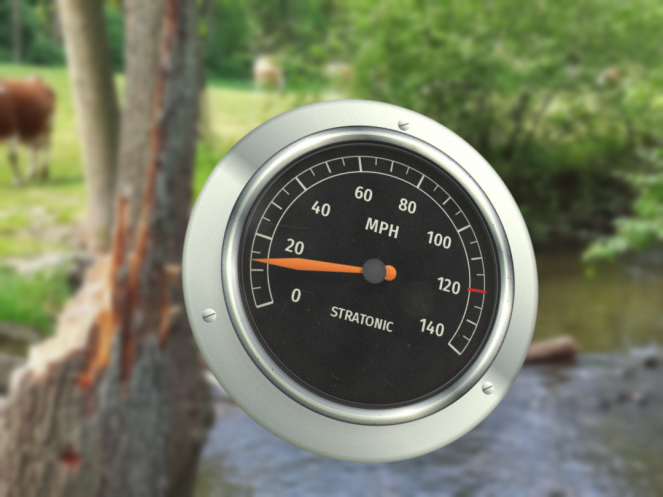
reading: **12.5** mph
